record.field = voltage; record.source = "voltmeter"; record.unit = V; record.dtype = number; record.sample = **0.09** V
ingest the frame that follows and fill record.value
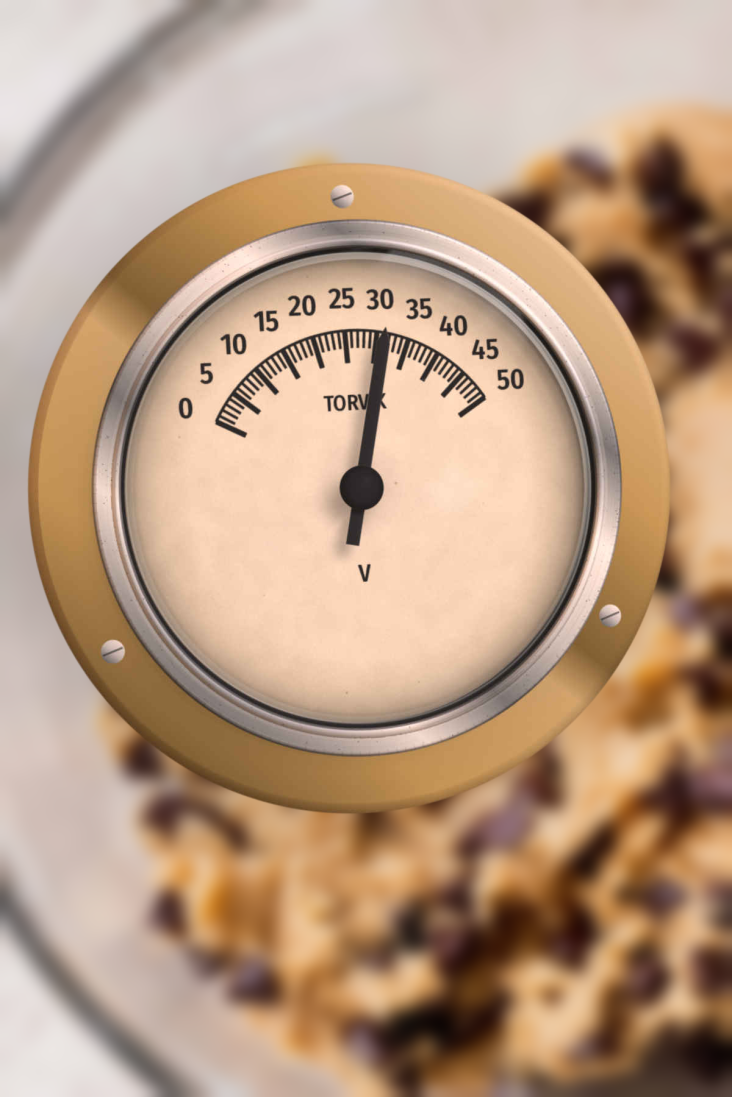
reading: **31** V
